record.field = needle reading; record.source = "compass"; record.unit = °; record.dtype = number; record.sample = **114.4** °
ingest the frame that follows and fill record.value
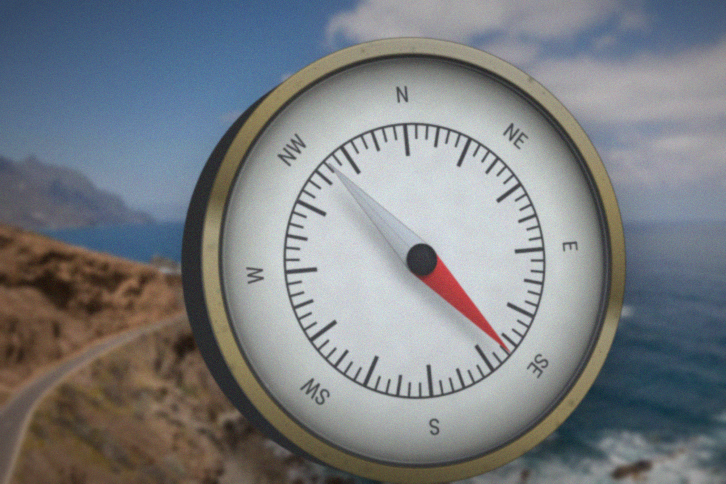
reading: **140** °
